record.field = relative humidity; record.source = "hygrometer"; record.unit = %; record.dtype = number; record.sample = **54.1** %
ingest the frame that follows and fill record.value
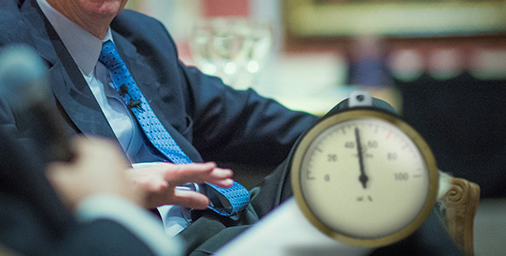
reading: **48** %
